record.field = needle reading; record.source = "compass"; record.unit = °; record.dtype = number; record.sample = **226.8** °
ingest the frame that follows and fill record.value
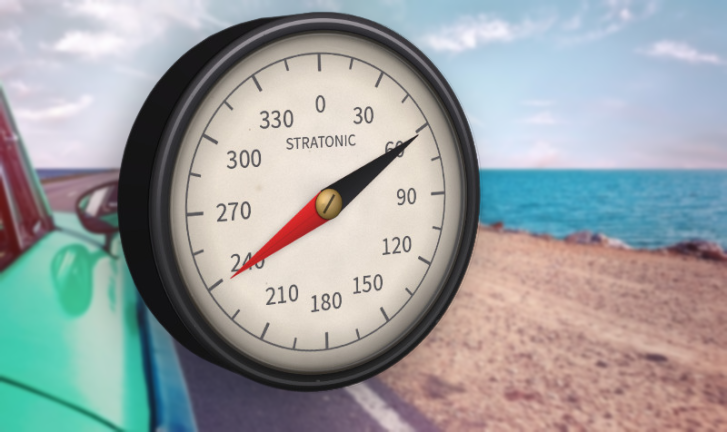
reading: **240** °
